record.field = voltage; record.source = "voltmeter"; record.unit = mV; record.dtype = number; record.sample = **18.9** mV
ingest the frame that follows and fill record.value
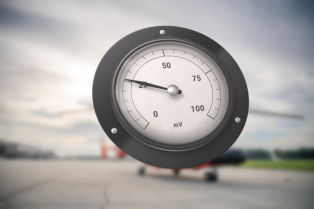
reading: **25** mV
